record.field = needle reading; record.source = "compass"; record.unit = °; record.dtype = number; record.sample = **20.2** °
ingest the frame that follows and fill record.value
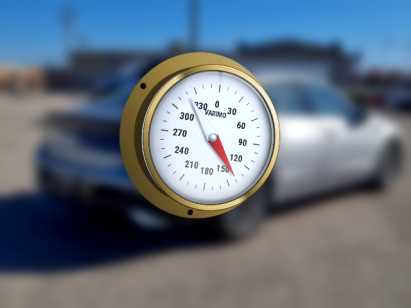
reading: **140** °
